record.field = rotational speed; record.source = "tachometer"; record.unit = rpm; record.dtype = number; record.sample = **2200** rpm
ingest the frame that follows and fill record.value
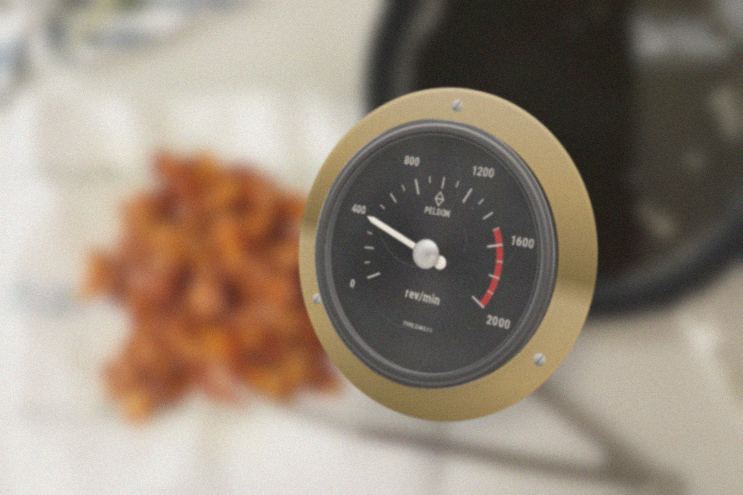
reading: **400** rpm
